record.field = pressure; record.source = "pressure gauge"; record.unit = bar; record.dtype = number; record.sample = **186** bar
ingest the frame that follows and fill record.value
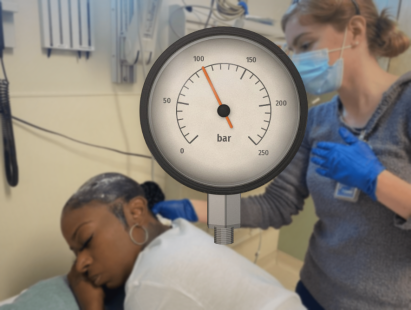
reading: **100** bar
